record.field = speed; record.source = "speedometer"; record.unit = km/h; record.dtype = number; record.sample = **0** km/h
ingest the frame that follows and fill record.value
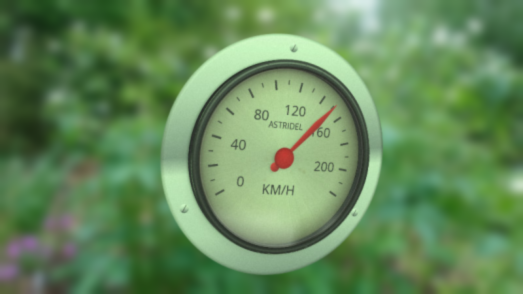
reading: **150** km/h
